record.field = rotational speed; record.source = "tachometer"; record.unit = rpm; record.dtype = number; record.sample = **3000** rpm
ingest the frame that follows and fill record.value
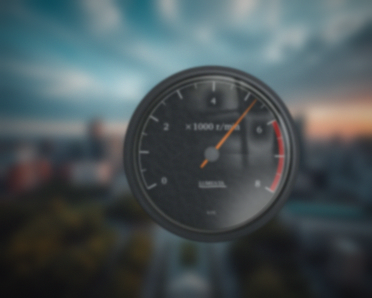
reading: **5250** rpm
